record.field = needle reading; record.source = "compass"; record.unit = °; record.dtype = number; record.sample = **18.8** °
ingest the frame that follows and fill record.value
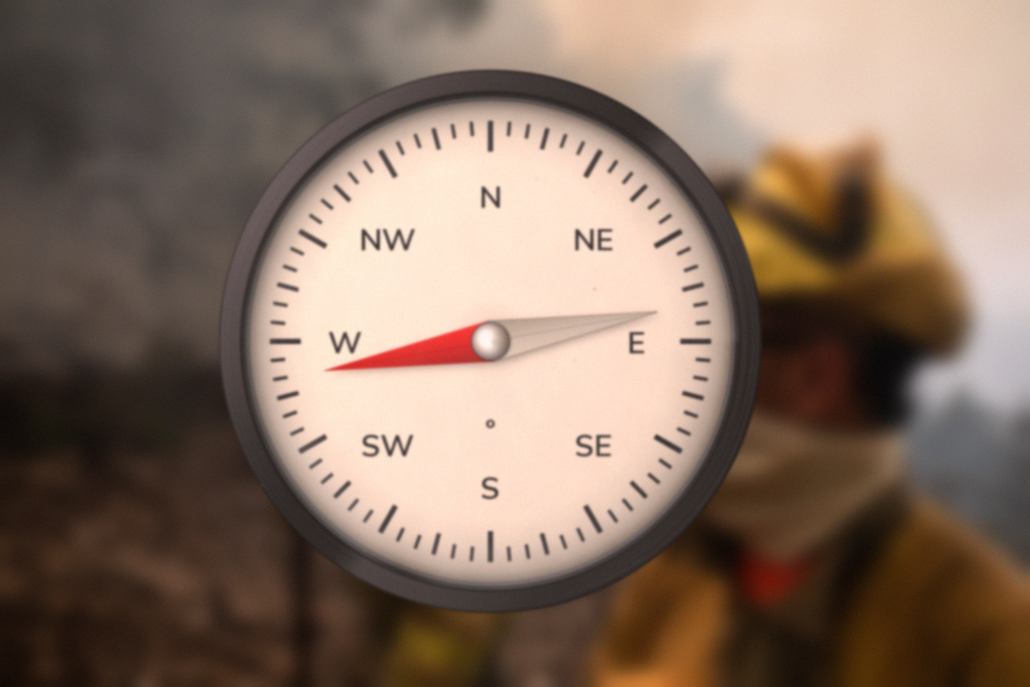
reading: **260** °
